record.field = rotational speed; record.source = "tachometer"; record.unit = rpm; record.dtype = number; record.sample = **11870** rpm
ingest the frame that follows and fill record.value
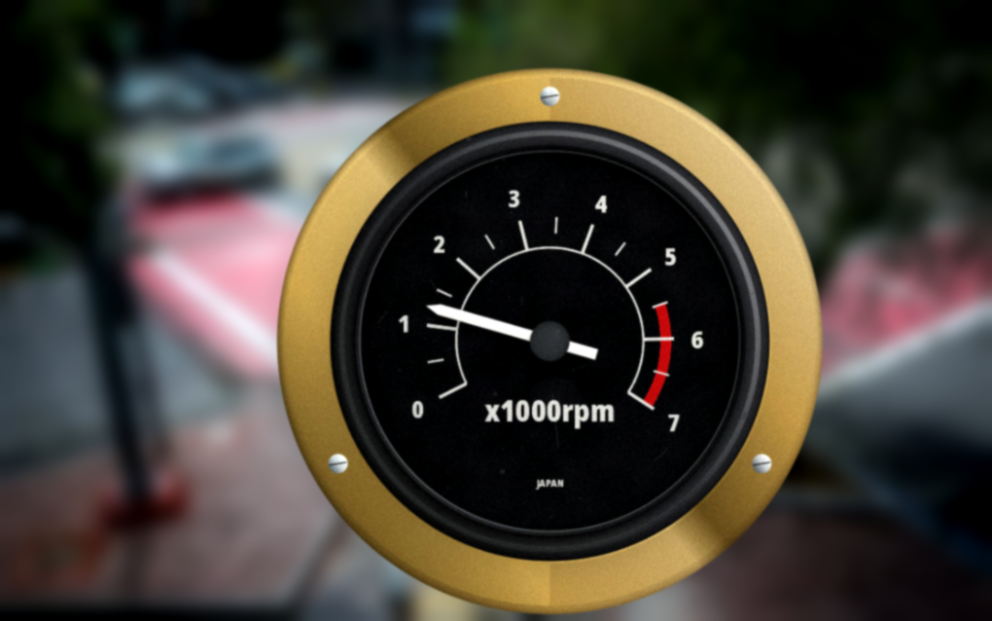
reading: **1250** rpm
